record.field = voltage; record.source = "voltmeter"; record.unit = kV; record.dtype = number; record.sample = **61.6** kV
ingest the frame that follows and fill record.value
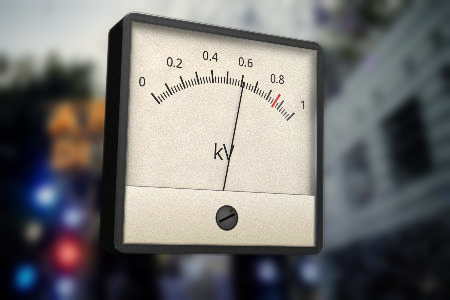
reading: **0.6** kV
